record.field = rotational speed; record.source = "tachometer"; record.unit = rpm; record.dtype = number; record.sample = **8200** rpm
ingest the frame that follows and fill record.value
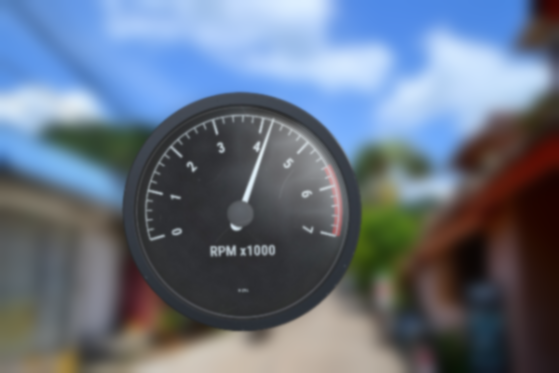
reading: **4200** rpm
